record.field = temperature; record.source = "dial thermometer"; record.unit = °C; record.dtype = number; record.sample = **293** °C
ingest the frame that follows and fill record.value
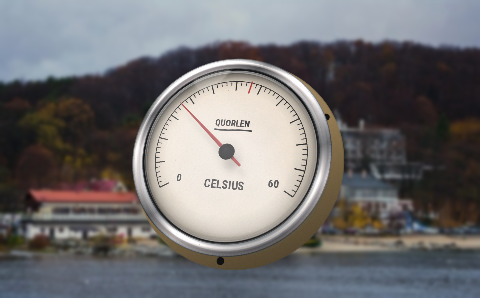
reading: **18** °C
